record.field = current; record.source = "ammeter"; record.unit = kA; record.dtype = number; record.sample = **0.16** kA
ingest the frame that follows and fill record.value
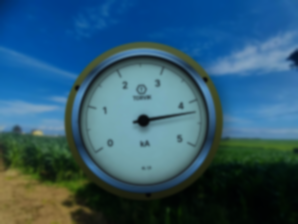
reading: **4.25** kA
